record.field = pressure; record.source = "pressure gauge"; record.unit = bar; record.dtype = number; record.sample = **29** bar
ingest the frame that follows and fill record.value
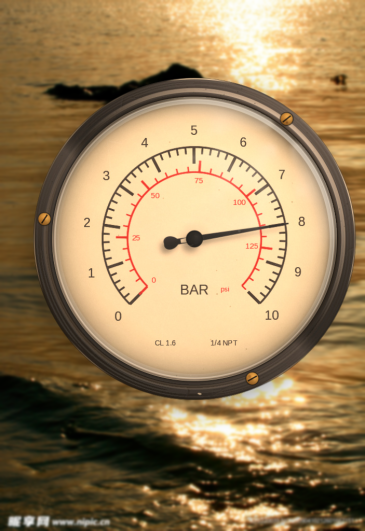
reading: **8** bar
